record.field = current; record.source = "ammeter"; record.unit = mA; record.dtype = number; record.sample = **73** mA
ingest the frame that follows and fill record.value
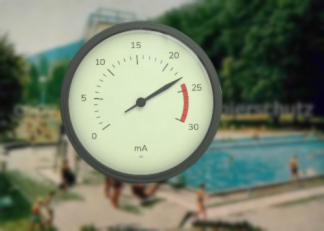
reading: **23** mA
